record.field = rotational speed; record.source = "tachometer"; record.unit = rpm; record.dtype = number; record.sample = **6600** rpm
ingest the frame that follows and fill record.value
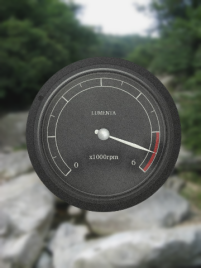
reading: **5500** rpm
